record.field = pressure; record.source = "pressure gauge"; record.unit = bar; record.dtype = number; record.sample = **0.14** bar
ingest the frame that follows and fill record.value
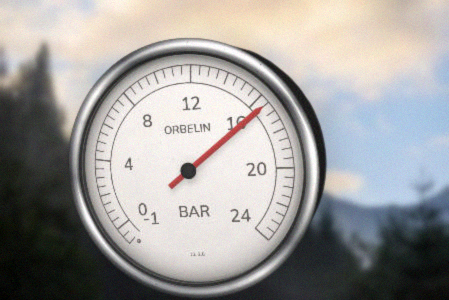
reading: **16.5** bar
